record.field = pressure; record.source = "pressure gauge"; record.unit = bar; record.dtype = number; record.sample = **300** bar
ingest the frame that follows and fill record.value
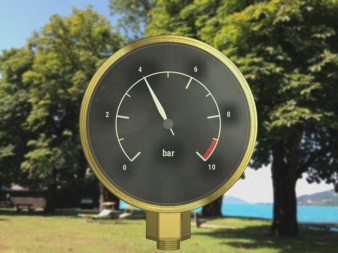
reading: **4** bar
